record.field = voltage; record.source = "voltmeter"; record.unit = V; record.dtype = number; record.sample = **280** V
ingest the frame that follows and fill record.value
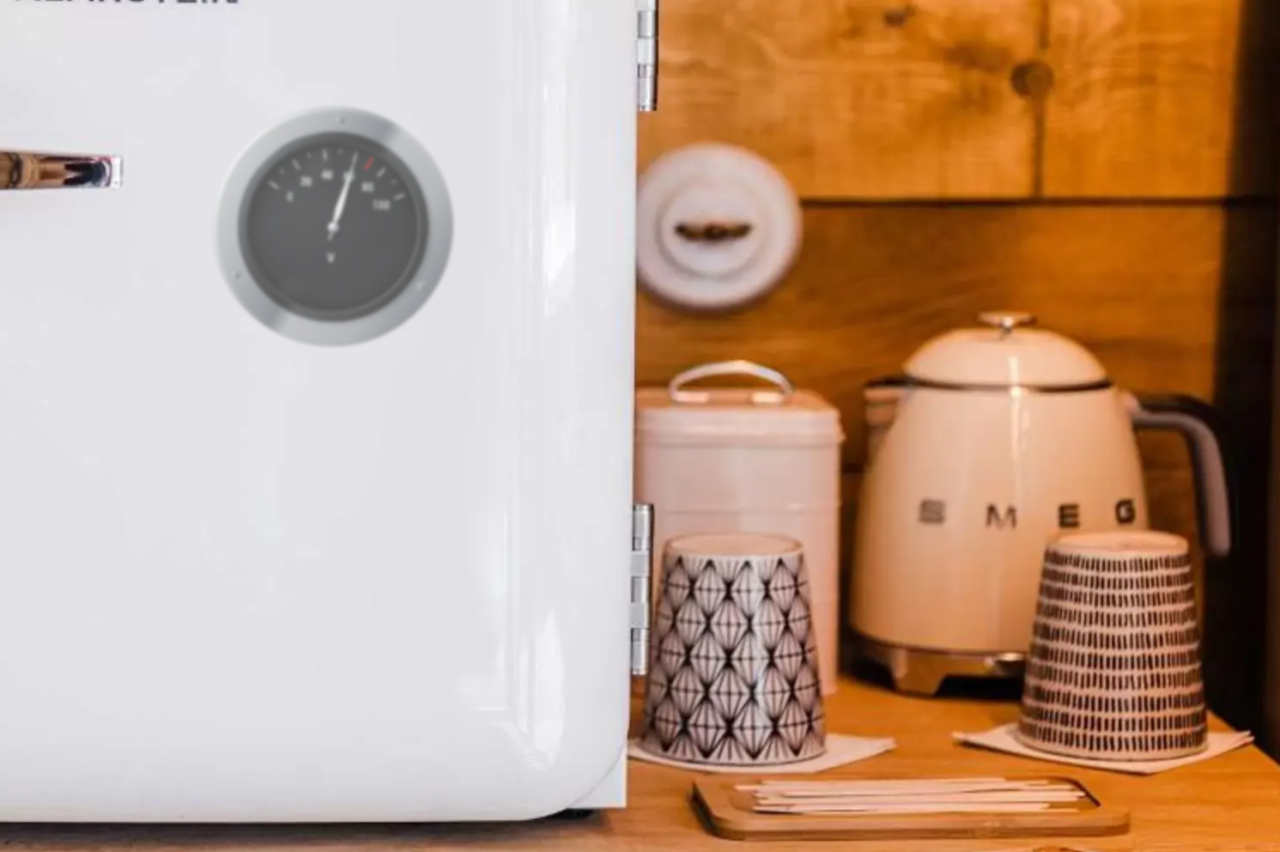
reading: **60** V
